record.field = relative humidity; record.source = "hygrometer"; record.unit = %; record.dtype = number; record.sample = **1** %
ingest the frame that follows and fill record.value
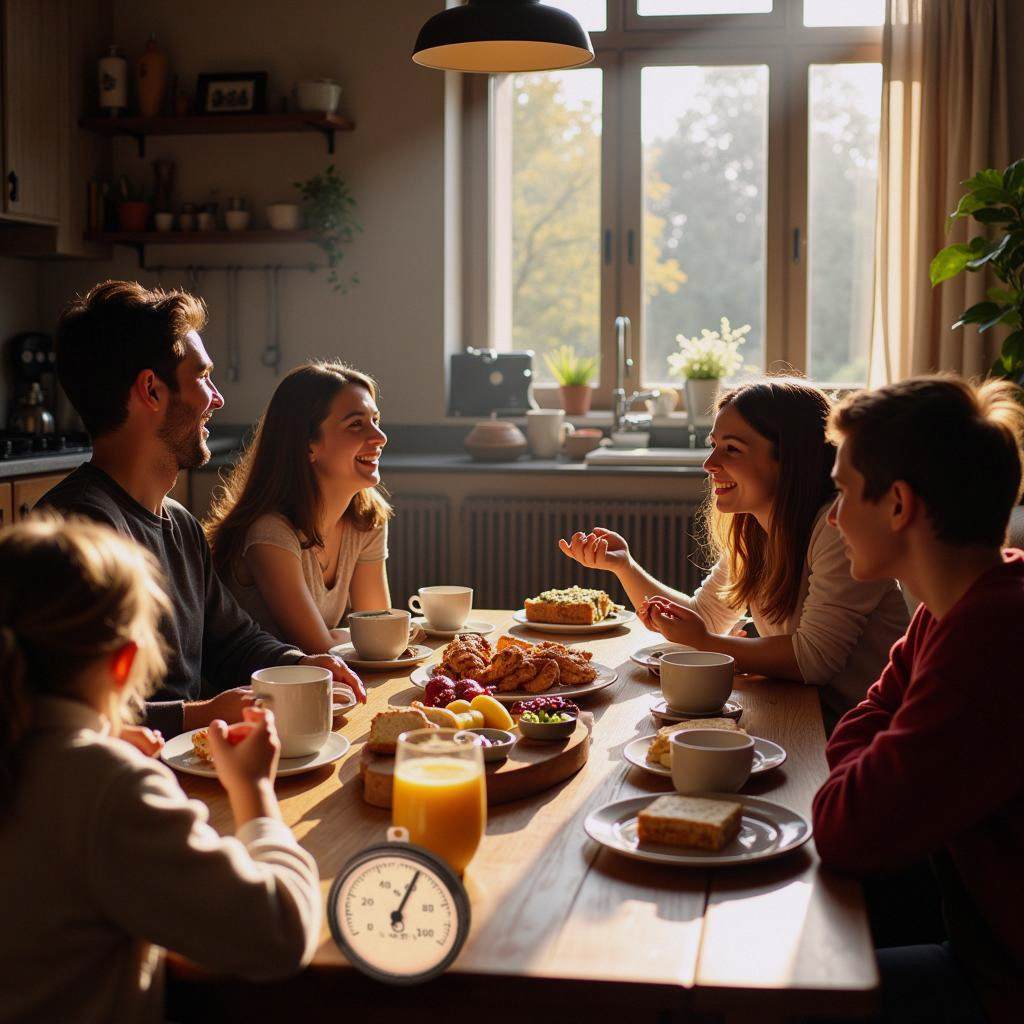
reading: **60** %
